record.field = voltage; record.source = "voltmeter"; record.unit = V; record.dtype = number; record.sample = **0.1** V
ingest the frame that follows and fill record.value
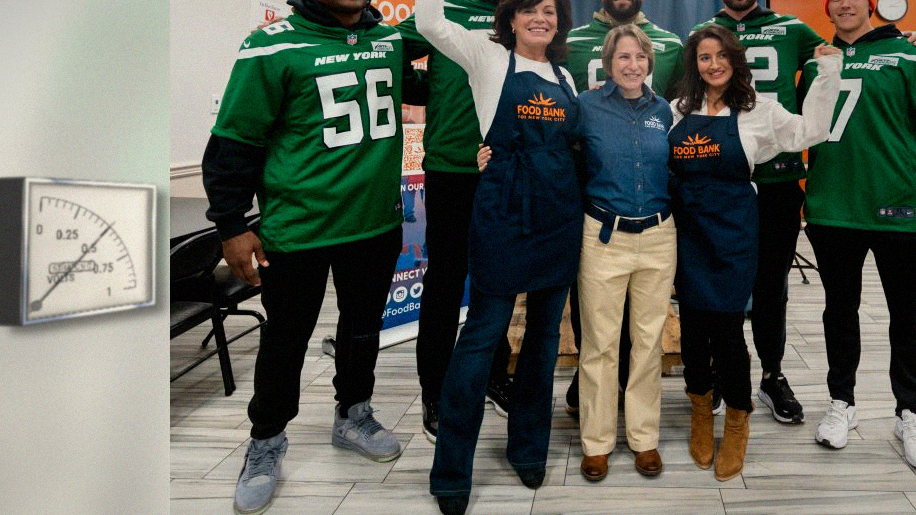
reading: **0.5** V
